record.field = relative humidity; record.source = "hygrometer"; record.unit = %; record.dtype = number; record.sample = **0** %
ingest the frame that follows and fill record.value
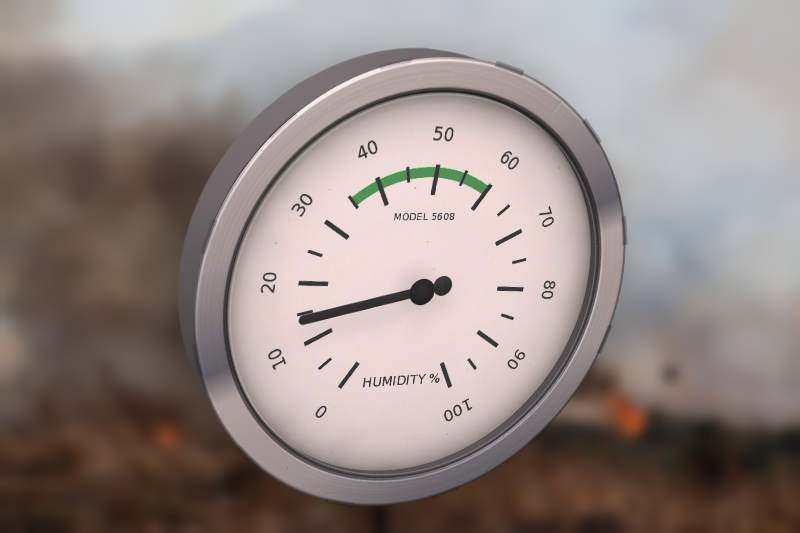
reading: **15** %
